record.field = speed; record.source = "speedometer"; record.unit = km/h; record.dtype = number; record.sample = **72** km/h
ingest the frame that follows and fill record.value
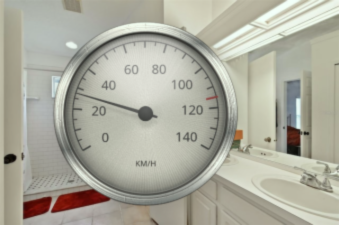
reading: **27.5** km/h
